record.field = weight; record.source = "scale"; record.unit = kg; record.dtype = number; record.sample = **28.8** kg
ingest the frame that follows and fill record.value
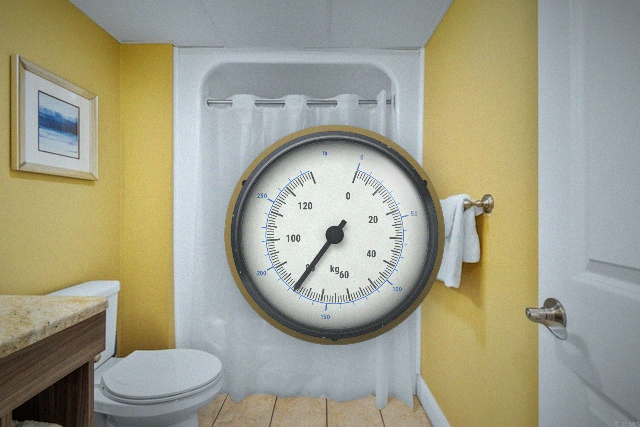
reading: **80** kg
